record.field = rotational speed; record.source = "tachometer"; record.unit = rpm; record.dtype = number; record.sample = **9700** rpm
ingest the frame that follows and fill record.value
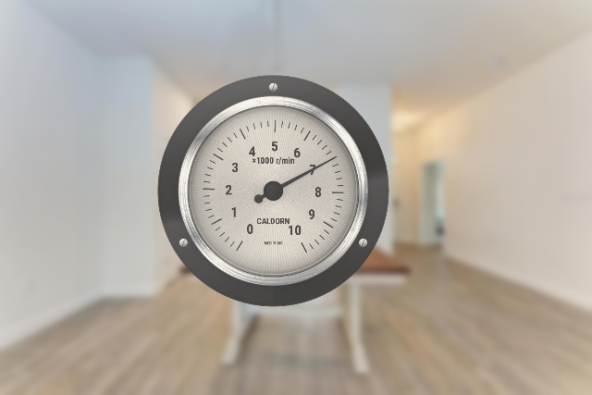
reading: **7000** rpm
